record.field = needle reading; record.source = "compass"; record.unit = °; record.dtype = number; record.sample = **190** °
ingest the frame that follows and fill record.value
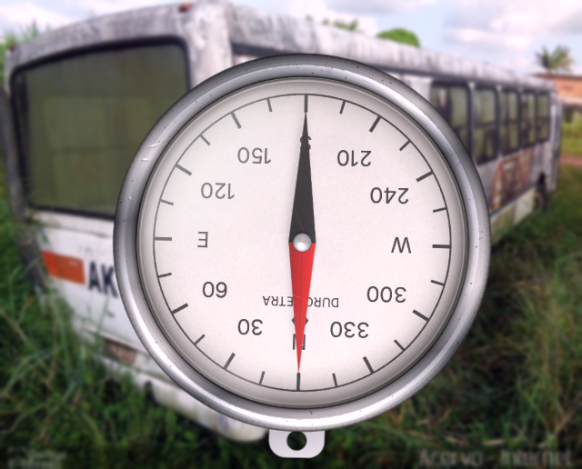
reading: **0** °
